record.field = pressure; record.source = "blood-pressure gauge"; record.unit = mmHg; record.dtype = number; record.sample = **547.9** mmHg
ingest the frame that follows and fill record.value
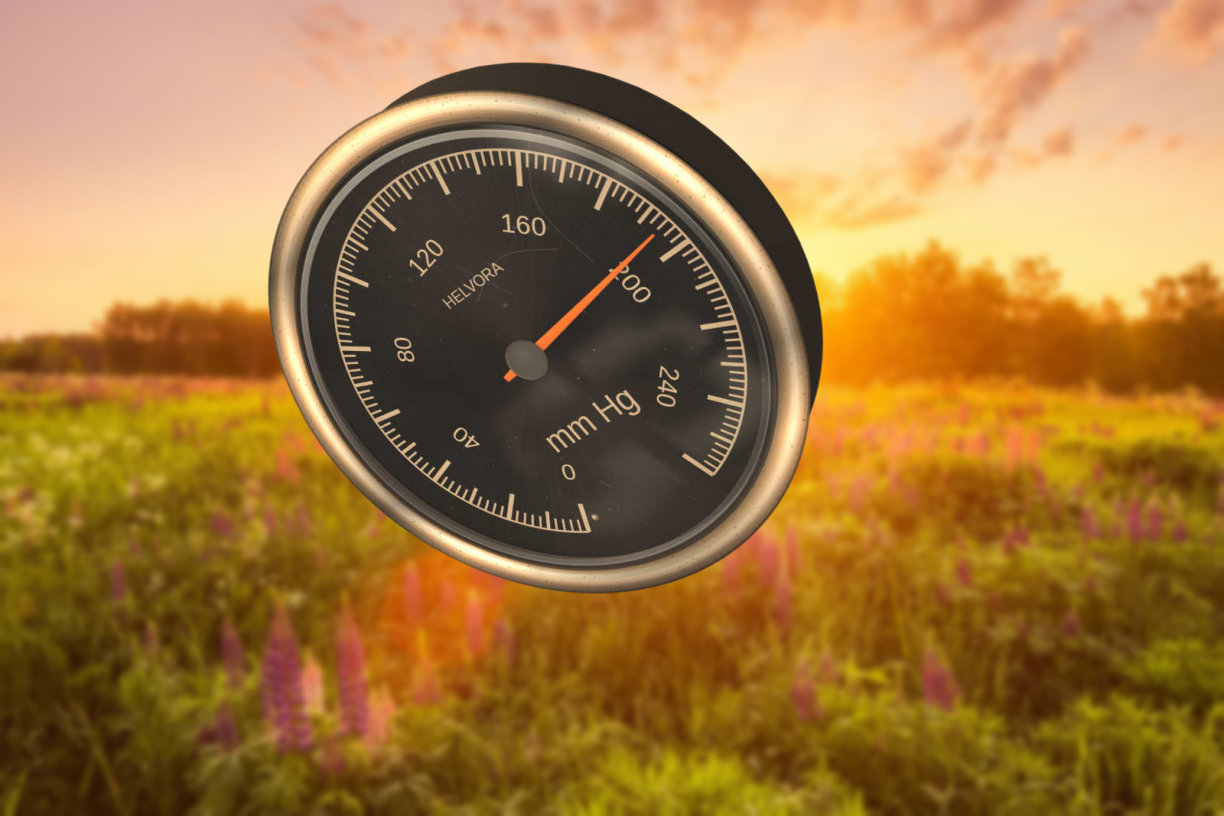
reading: **194** mmHg
